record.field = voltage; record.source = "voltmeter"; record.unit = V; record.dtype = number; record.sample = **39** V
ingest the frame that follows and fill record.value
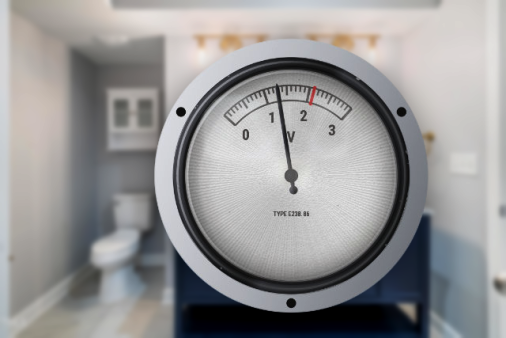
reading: **1.3** V
